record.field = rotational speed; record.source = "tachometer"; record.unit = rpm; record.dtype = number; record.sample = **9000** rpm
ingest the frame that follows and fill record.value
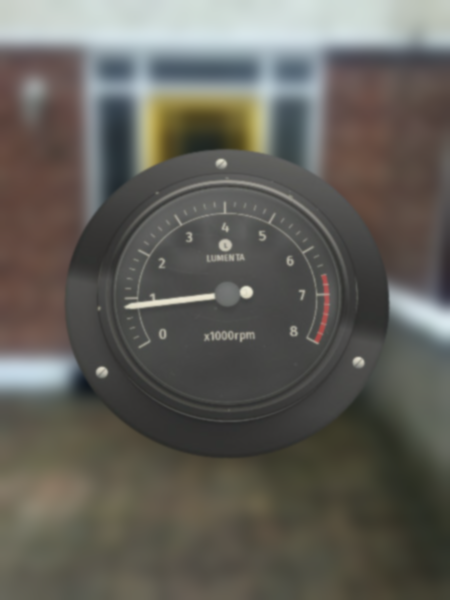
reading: **800** rpm
